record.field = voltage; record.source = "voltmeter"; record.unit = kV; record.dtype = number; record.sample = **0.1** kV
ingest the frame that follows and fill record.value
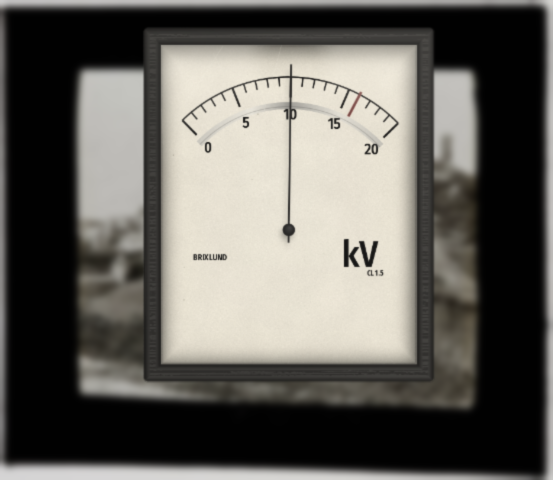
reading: **10** kV
